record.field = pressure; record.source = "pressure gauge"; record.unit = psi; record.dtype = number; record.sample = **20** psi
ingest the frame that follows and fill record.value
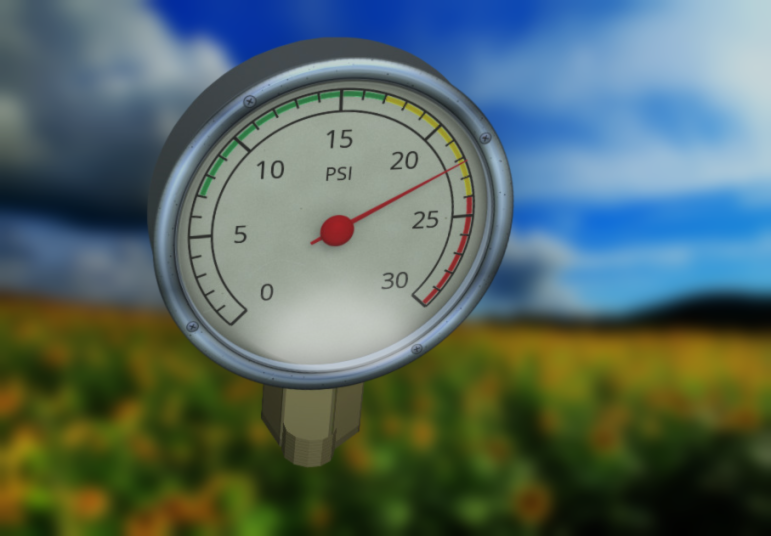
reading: **22** psi
